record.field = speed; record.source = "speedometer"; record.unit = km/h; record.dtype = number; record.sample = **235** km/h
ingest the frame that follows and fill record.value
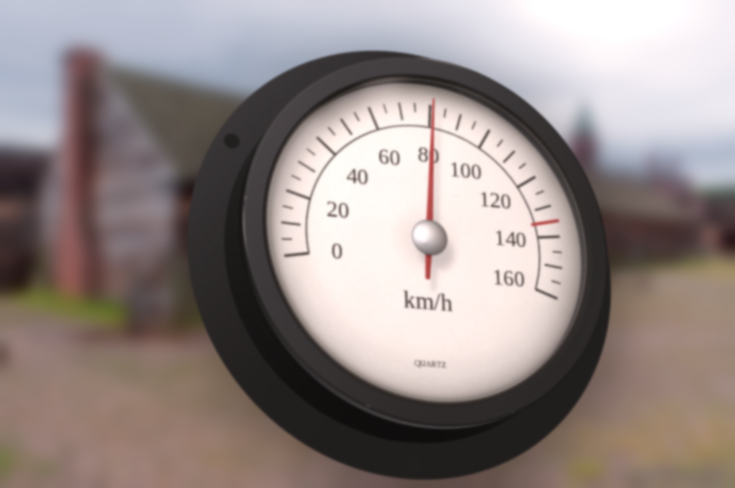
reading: **80** km/h
